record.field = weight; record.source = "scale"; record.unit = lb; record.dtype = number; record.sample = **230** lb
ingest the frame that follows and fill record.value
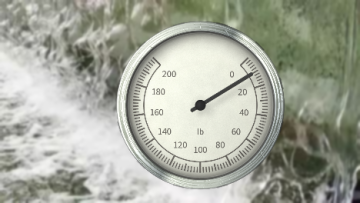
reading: **10** lb
